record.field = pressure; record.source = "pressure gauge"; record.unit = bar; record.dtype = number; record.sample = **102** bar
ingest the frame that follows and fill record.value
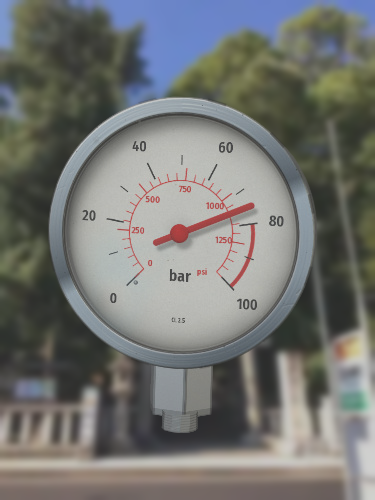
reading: **75** bar
